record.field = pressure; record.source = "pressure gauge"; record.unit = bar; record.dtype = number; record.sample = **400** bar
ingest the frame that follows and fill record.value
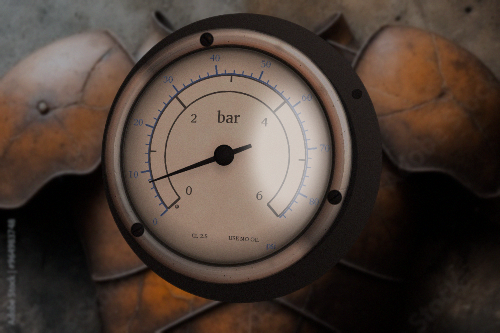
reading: **0.5** bar
